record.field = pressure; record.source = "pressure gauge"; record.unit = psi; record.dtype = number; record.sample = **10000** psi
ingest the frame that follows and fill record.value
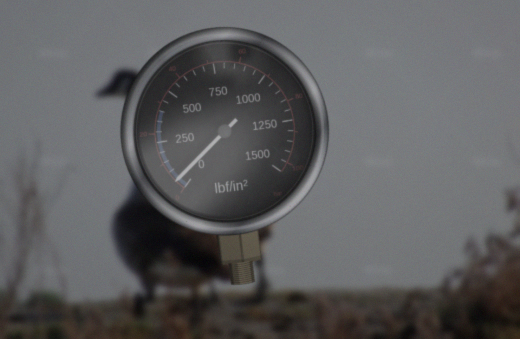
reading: **50** psi
